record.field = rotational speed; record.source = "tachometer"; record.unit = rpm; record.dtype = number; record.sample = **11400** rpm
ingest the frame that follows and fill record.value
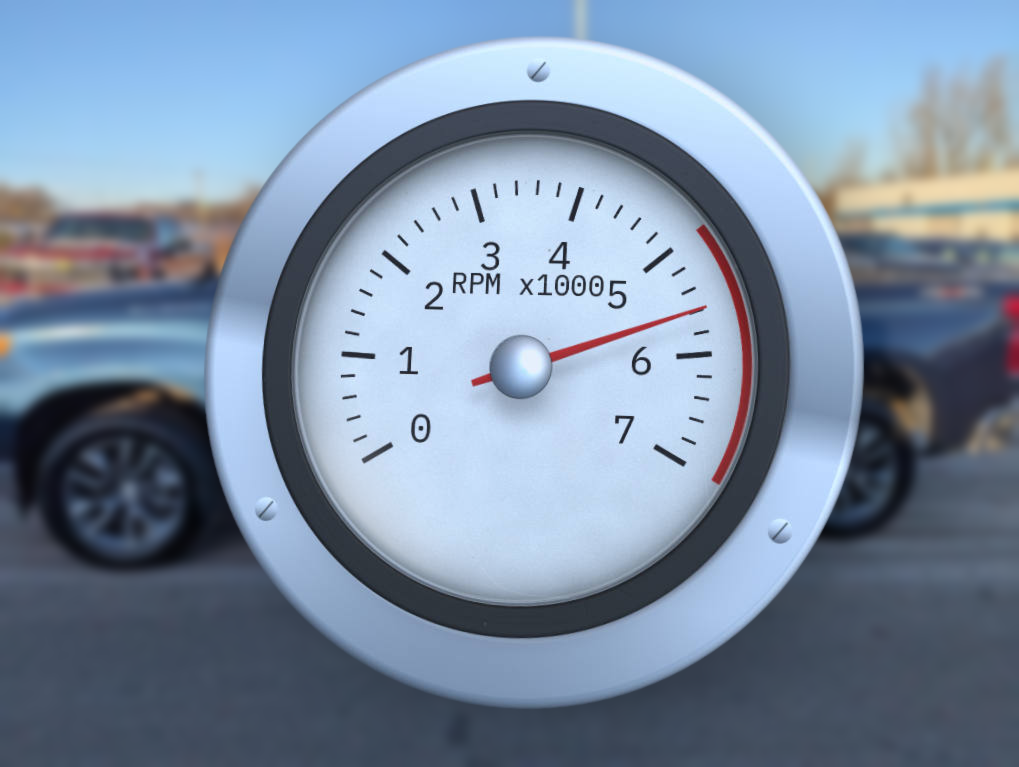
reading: **5600** rpm
